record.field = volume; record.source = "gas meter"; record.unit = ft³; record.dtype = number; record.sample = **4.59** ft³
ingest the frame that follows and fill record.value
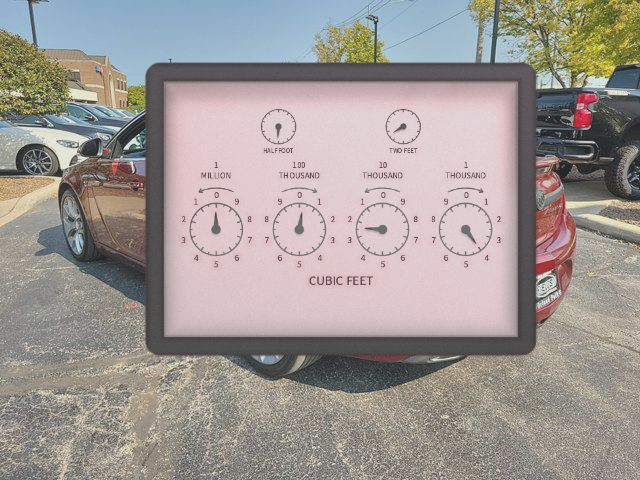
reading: **2400** ft³
